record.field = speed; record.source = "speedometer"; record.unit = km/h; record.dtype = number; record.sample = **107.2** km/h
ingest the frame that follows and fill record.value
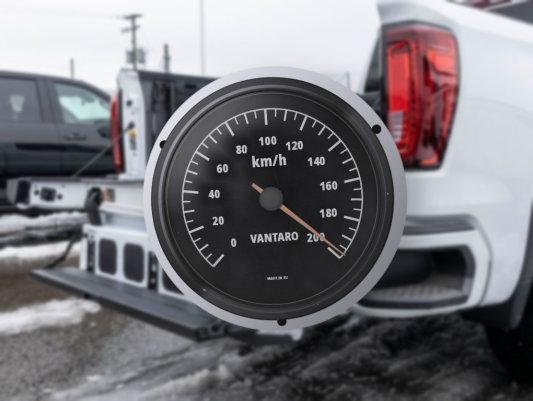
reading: **197.5** km/h
